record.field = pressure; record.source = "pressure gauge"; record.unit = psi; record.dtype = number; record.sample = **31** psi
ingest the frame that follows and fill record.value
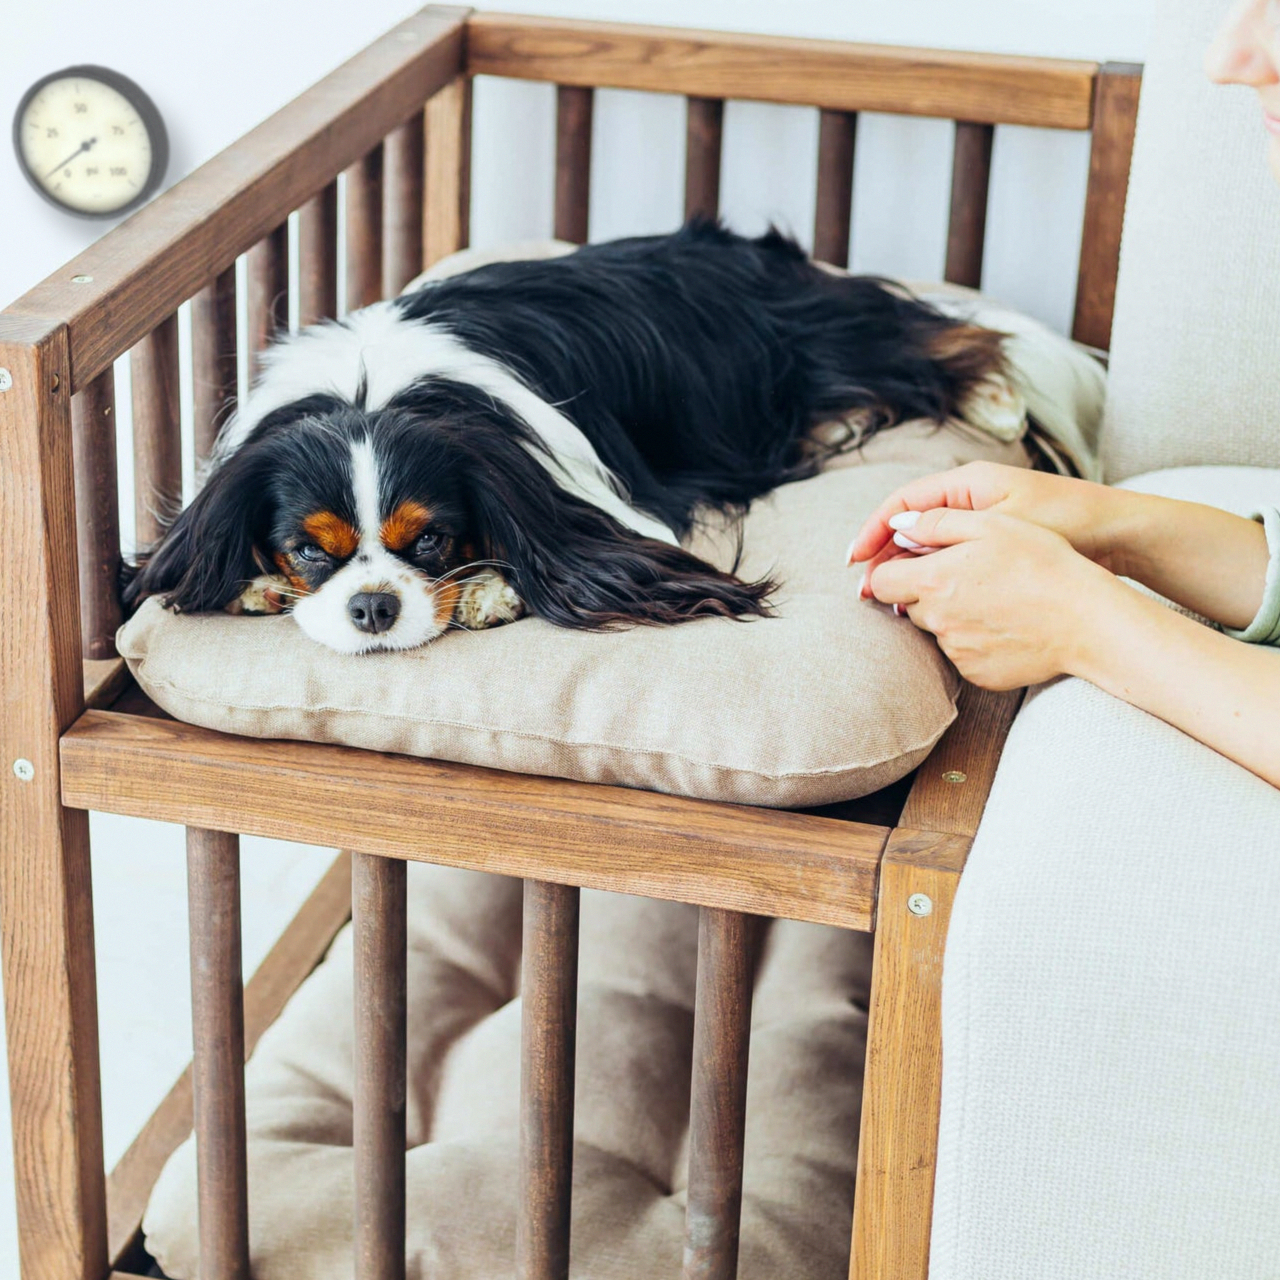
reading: **5** psi
